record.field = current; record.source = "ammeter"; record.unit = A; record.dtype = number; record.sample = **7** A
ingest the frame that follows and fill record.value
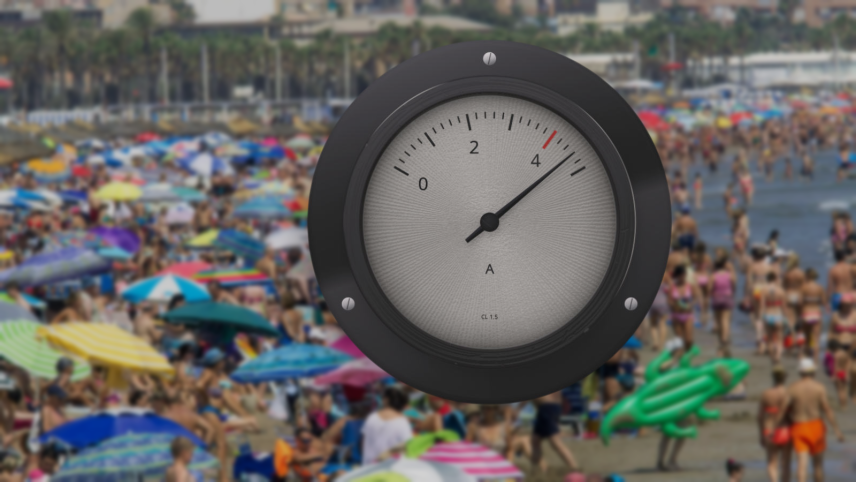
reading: **4.6** A
